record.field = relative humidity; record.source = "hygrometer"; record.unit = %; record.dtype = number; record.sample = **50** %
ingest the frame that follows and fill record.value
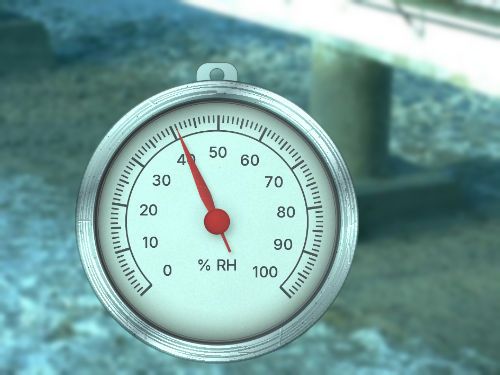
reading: **41** %
